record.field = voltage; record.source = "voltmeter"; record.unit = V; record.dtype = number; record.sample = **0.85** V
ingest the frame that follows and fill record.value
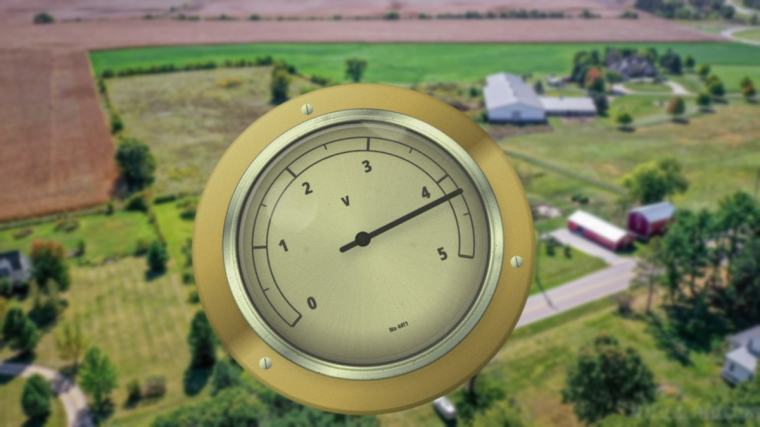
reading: **4.25** V
